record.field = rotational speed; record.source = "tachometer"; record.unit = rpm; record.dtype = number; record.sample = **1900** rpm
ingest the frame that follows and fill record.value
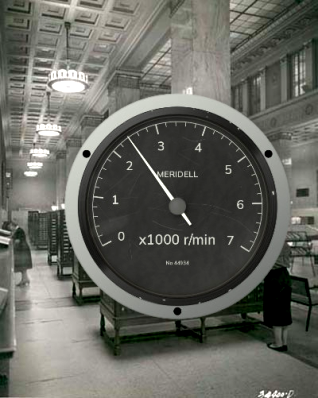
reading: **2400** rpm
